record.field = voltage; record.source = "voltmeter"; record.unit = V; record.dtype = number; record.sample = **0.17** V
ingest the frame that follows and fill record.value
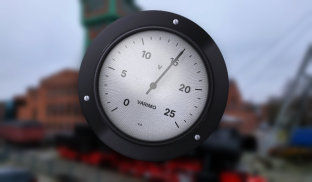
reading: **15** V
